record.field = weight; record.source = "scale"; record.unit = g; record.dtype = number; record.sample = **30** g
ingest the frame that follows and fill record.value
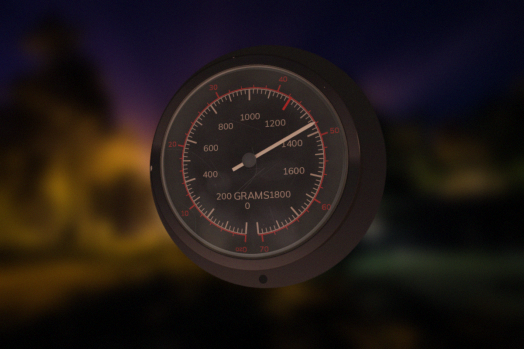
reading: **1360** g
